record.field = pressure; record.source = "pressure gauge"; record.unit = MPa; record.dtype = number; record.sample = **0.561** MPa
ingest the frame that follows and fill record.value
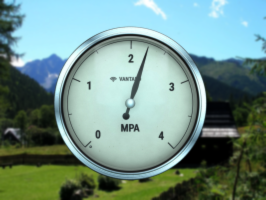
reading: **2.25** MPa
